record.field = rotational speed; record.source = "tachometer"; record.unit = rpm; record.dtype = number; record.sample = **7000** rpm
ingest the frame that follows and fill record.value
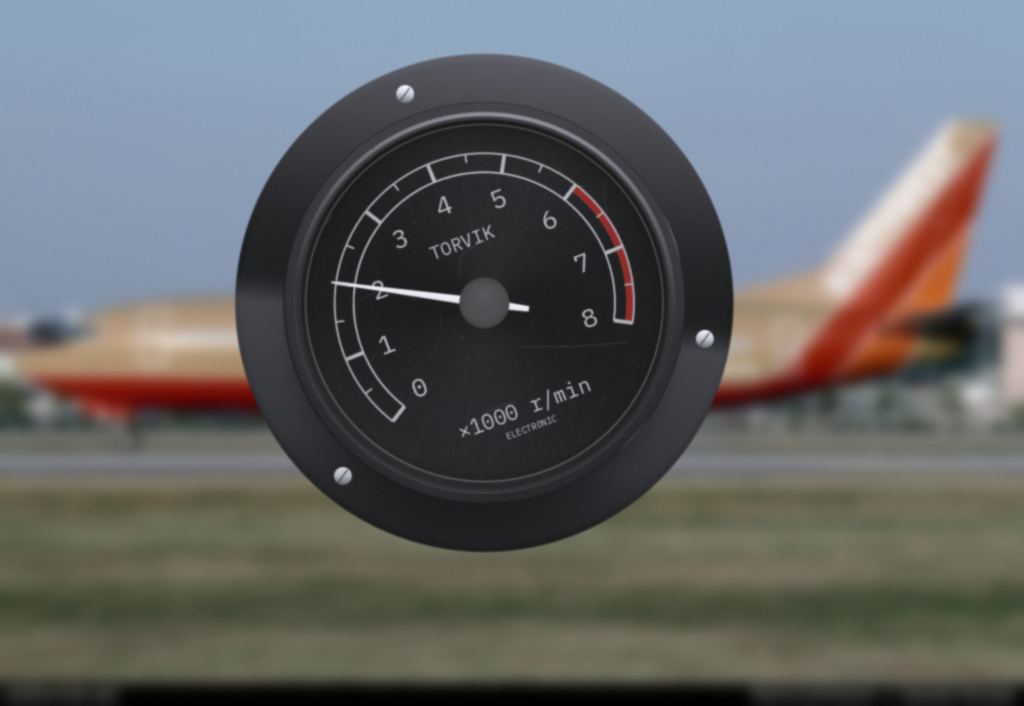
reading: **2000** rpm
